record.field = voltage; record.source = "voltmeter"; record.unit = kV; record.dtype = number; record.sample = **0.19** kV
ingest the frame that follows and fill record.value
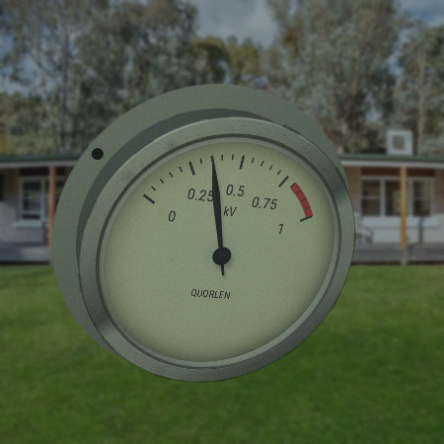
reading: **0.35** kV
